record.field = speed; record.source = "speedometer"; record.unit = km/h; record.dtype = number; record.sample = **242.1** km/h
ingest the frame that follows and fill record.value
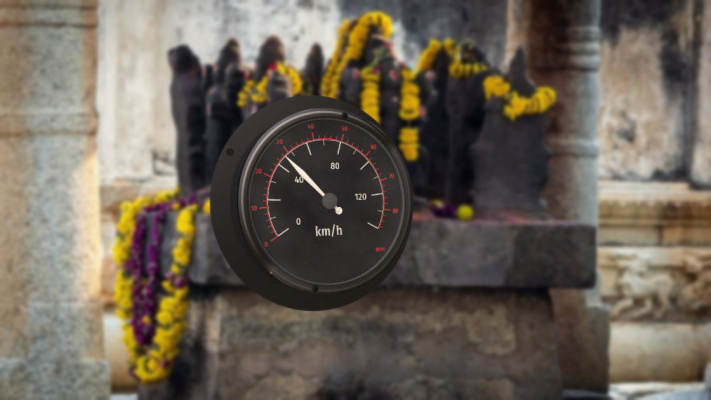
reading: **45** km/h
